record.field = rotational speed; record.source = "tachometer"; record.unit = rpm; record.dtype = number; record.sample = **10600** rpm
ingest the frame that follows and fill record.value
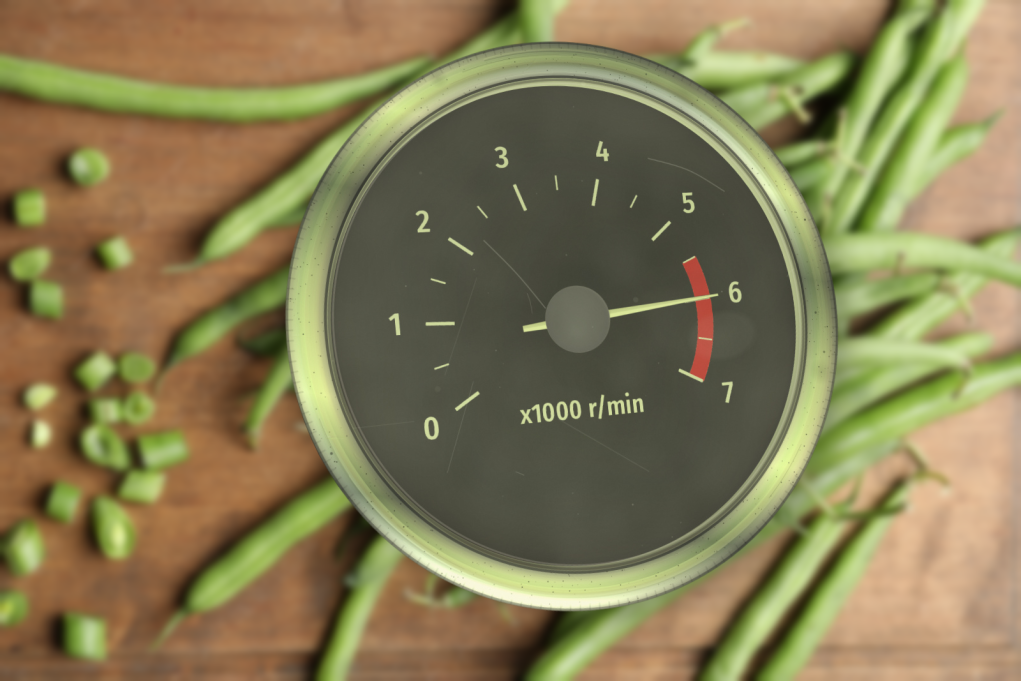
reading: **6000** rpm
